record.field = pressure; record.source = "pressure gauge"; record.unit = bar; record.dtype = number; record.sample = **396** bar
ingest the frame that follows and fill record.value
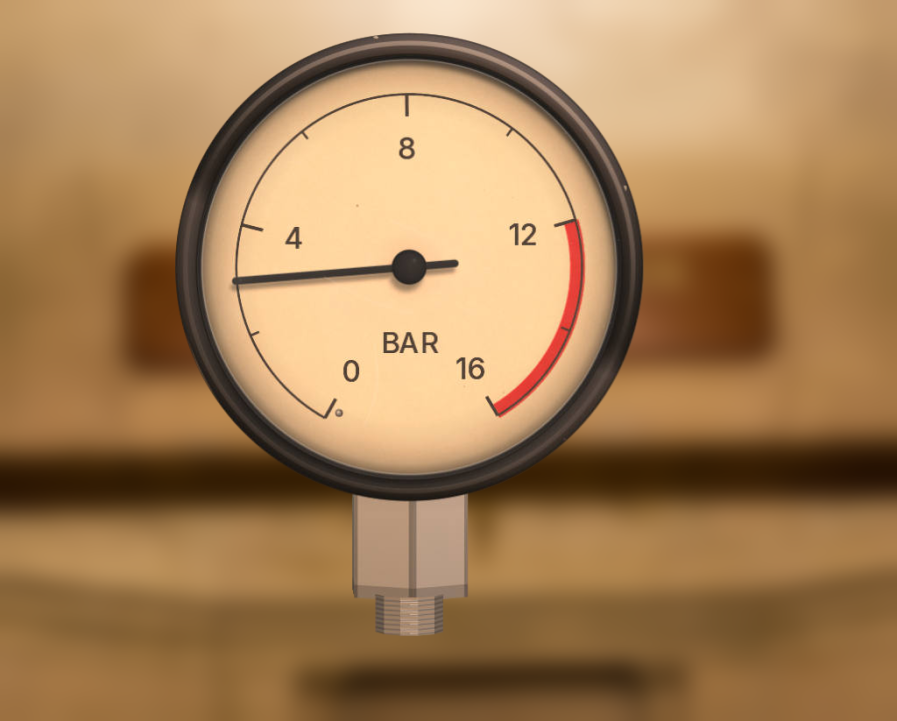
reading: **3** bar
